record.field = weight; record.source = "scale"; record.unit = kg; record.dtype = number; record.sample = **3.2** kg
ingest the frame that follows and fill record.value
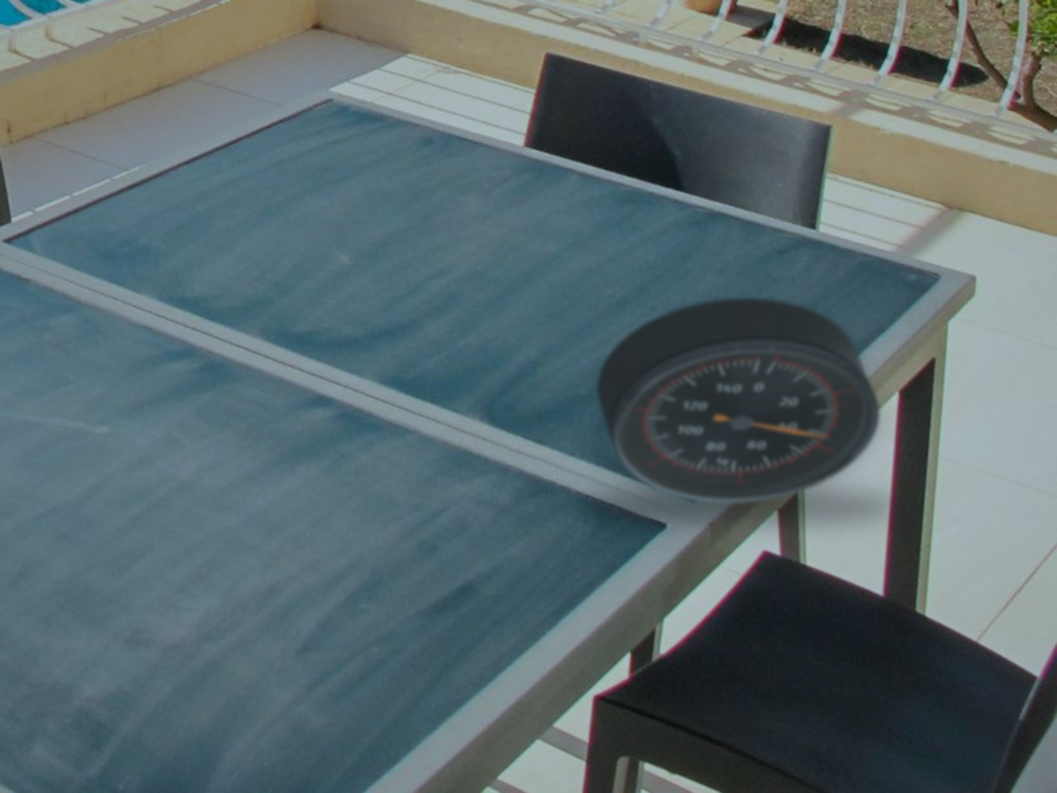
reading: **40** kg
